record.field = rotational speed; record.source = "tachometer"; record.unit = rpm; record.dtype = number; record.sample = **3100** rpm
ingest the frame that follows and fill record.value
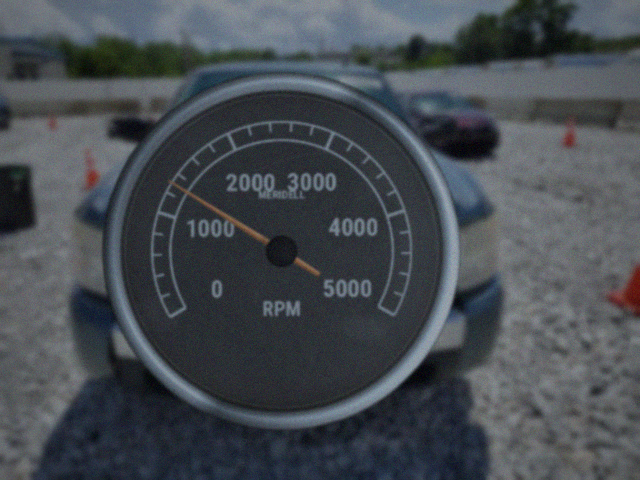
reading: **1300** rpm
